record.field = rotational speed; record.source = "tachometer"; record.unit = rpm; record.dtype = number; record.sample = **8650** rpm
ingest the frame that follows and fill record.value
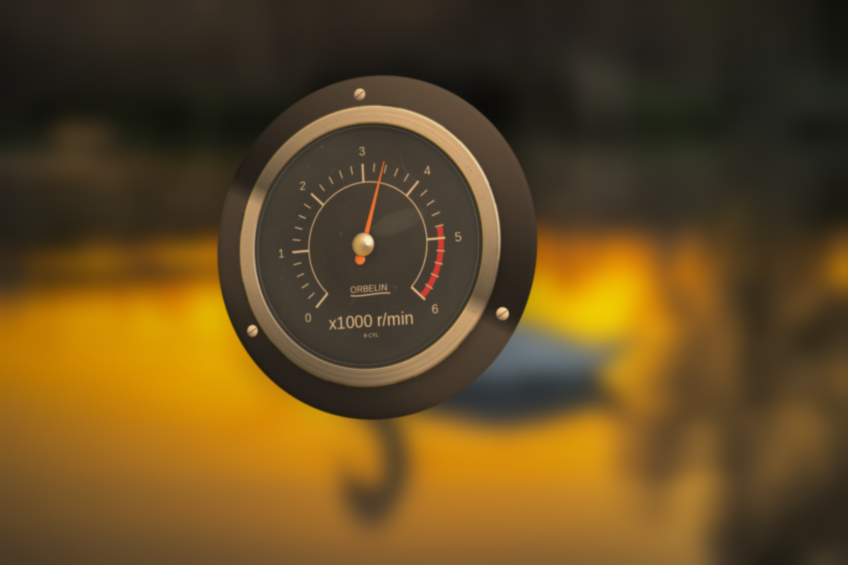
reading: **3400** rpm
